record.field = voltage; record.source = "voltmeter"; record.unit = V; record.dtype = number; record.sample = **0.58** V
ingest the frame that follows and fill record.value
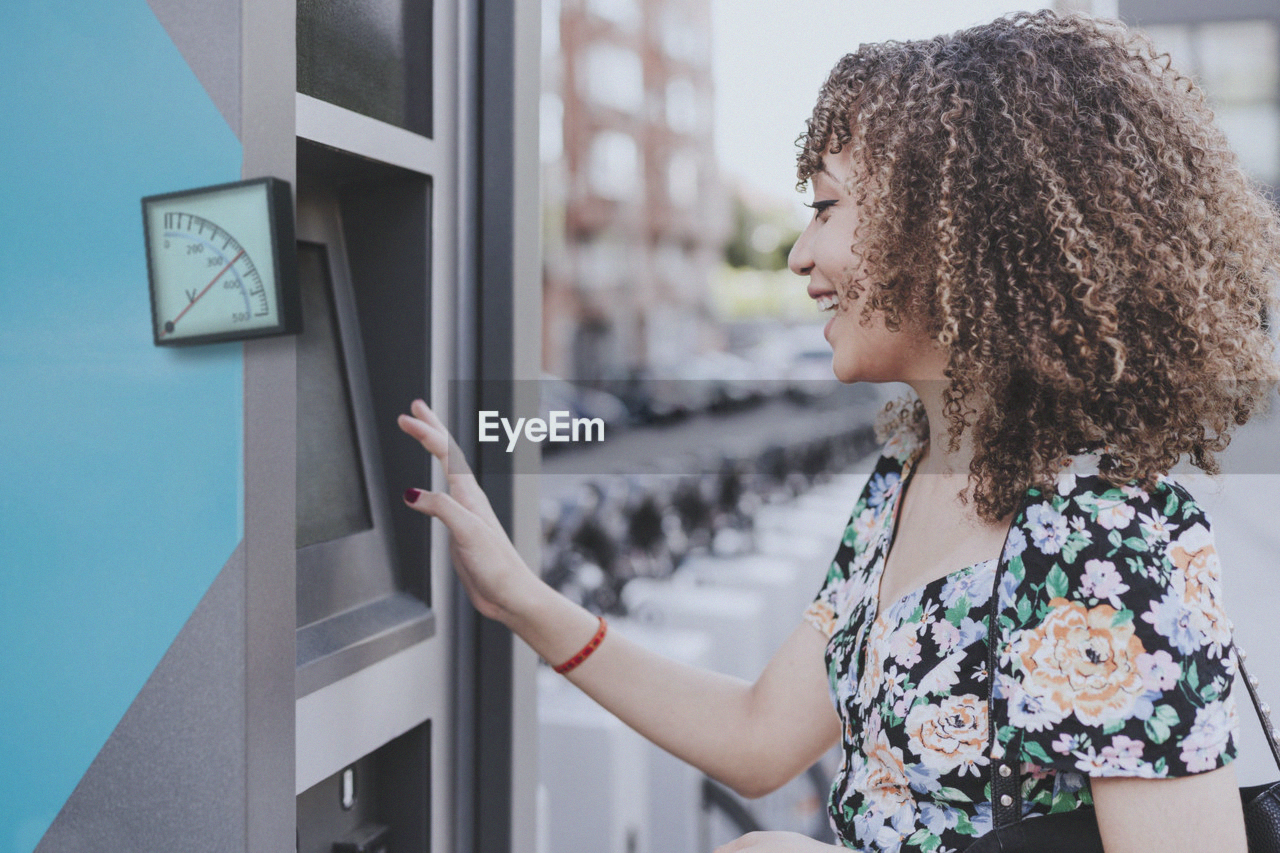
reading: **350** V
